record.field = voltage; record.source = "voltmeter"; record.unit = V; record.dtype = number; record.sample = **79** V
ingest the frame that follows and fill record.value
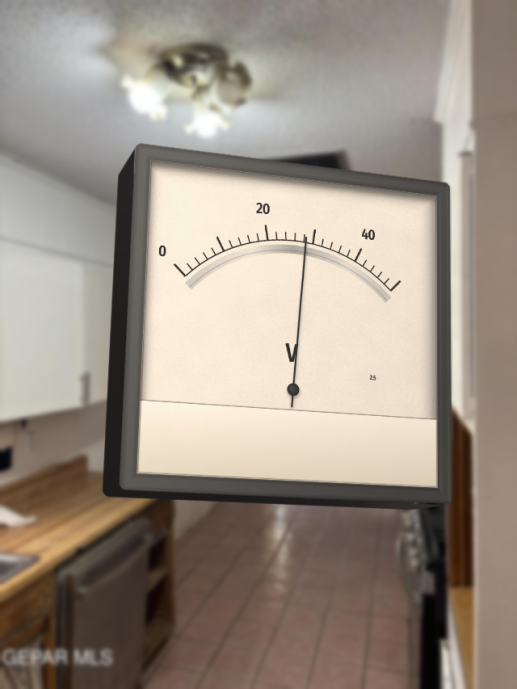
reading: **28** V
